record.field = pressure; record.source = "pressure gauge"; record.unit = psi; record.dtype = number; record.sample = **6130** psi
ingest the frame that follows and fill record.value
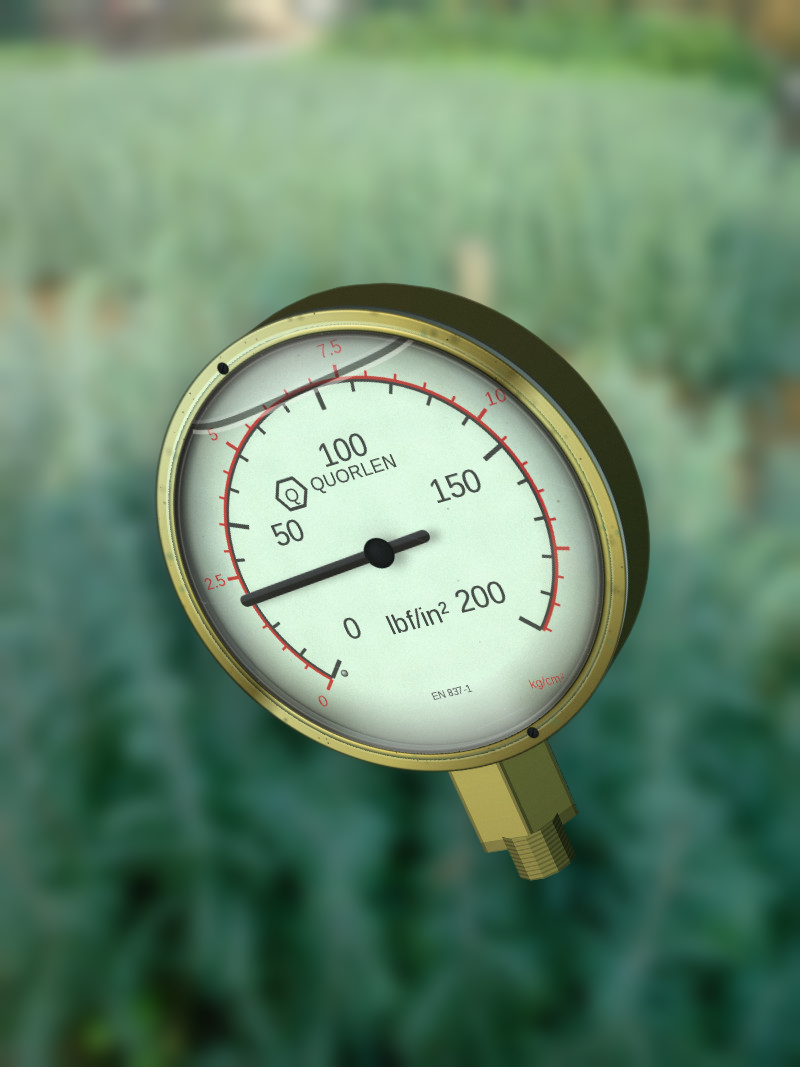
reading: **30** psi
